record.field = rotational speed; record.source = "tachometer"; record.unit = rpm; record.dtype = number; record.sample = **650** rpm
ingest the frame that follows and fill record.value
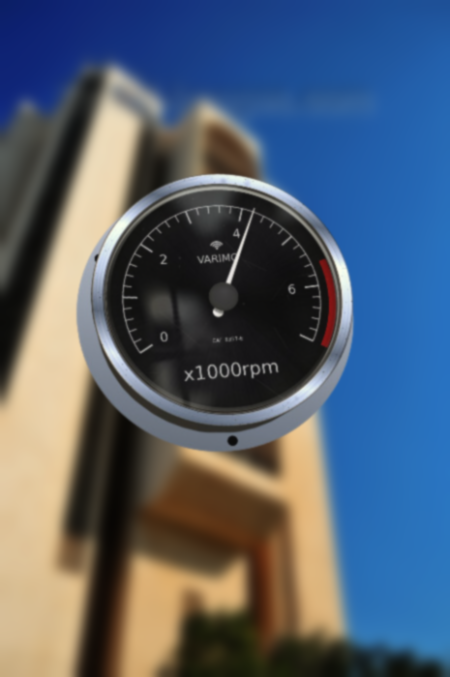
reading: **4200** rpm
